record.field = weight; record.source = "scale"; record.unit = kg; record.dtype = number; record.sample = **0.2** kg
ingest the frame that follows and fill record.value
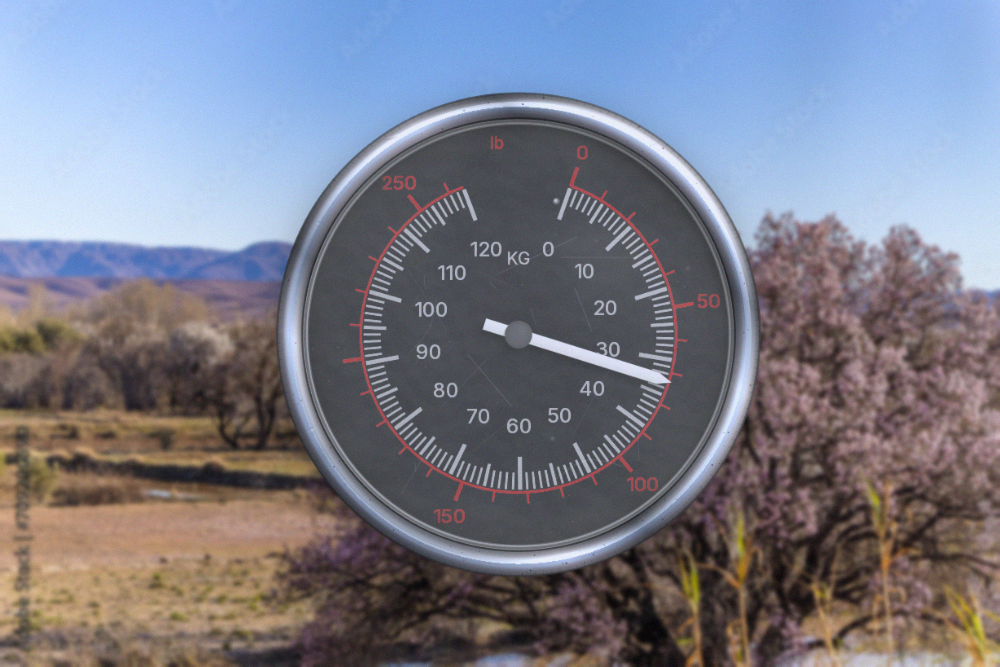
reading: **33** kg
